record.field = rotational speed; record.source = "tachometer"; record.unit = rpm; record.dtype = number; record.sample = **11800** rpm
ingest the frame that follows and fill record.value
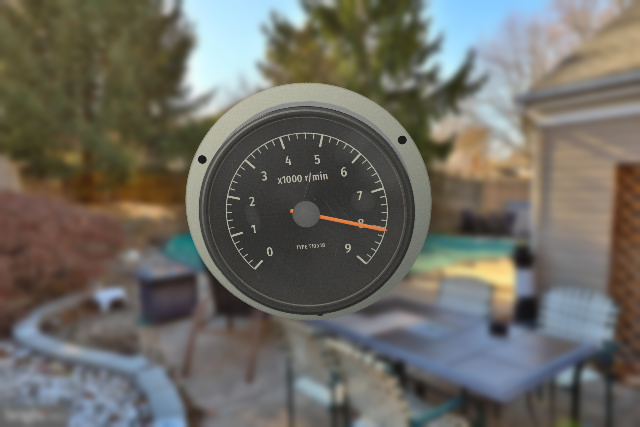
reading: **8000** rpm
